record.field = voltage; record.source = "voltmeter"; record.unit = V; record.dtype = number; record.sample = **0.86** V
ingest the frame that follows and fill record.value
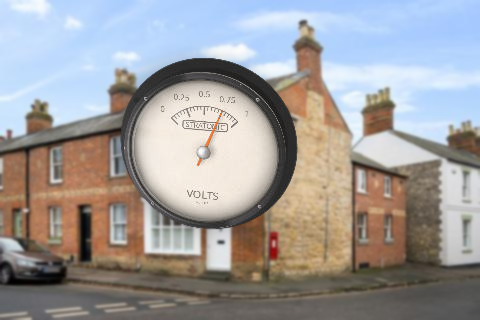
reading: **0.75** V
